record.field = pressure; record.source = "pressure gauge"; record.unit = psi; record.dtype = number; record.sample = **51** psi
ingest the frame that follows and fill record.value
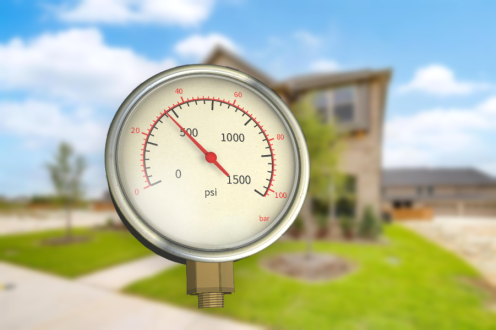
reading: **450** psi
